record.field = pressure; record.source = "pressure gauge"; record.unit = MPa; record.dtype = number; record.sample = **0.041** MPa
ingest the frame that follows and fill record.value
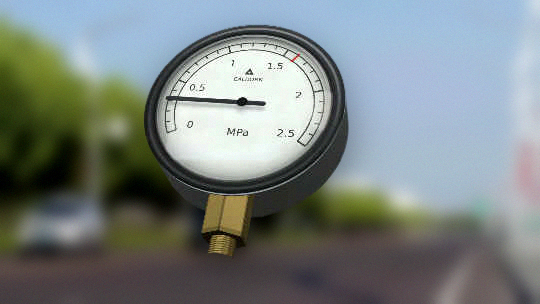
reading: **0.3** MPa
